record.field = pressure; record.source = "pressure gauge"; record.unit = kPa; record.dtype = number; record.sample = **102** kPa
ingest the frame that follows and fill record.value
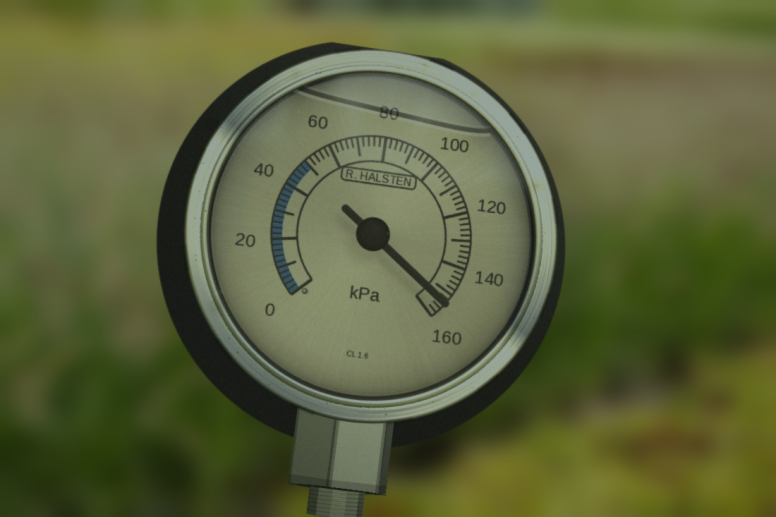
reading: **154** kPa
